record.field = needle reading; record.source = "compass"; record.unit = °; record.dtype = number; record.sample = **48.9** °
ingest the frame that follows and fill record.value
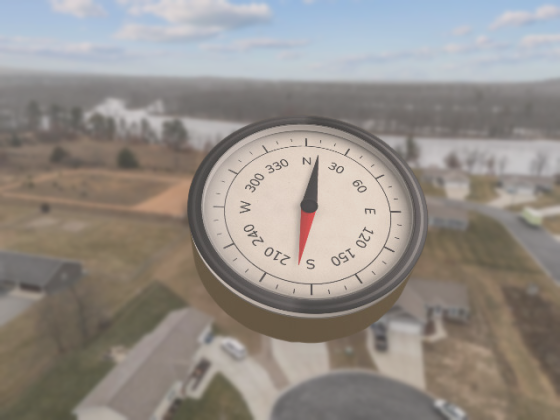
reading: **190** °
